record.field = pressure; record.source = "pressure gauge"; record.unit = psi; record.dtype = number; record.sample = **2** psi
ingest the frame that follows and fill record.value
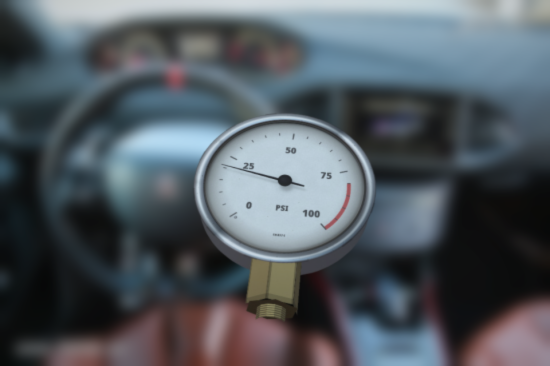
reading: **20** psi
